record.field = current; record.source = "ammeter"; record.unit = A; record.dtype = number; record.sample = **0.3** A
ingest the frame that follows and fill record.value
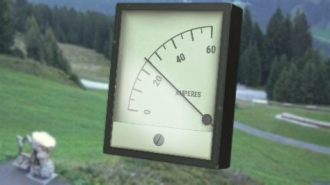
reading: **25** A
